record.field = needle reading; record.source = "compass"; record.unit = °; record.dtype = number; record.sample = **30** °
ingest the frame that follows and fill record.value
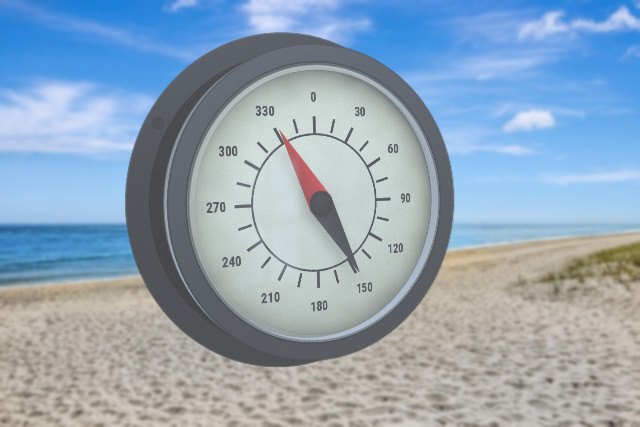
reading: **330** °
